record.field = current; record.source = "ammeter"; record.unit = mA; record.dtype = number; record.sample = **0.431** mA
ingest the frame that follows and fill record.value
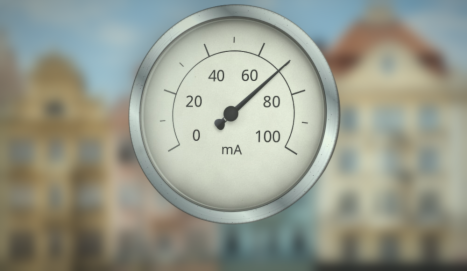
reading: **70** mA
